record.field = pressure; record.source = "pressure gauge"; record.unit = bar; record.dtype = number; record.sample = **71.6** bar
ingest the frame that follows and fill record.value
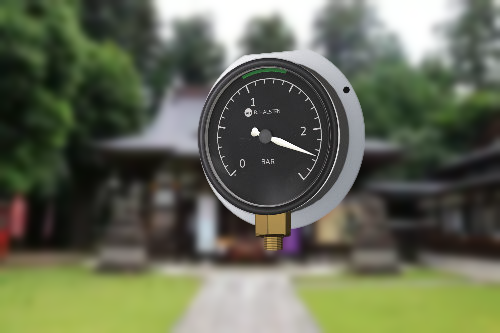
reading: **2.25** bar
